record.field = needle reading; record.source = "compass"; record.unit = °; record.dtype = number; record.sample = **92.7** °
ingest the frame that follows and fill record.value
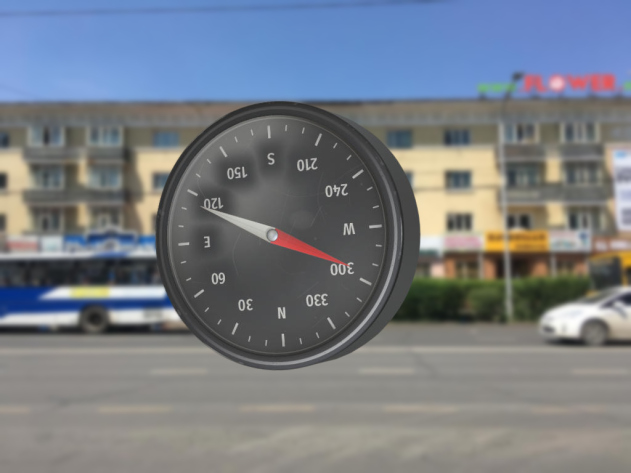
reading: **295** °
